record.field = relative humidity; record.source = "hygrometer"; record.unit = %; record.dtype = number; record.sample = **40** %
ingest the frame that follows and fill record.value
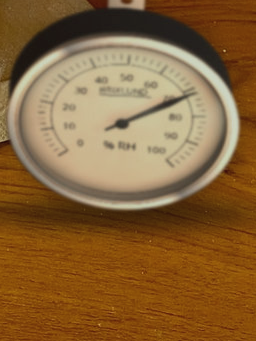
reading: **70** %
